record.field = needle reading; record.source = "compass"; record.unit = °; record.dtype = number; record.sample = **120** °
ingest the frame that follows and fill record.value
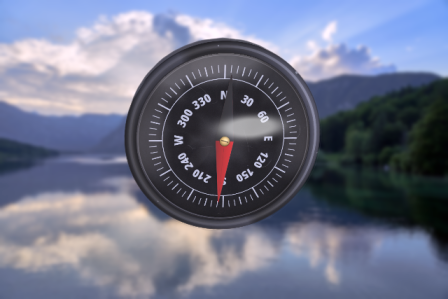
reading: **185** °
